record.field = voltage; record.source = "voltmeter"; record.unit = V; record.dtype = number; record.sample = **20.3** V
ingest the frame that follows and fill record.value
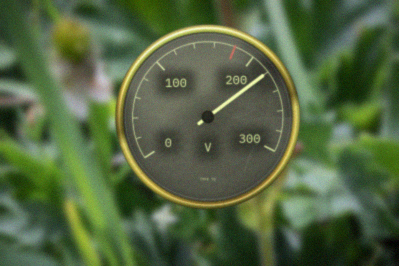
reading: **220** V
